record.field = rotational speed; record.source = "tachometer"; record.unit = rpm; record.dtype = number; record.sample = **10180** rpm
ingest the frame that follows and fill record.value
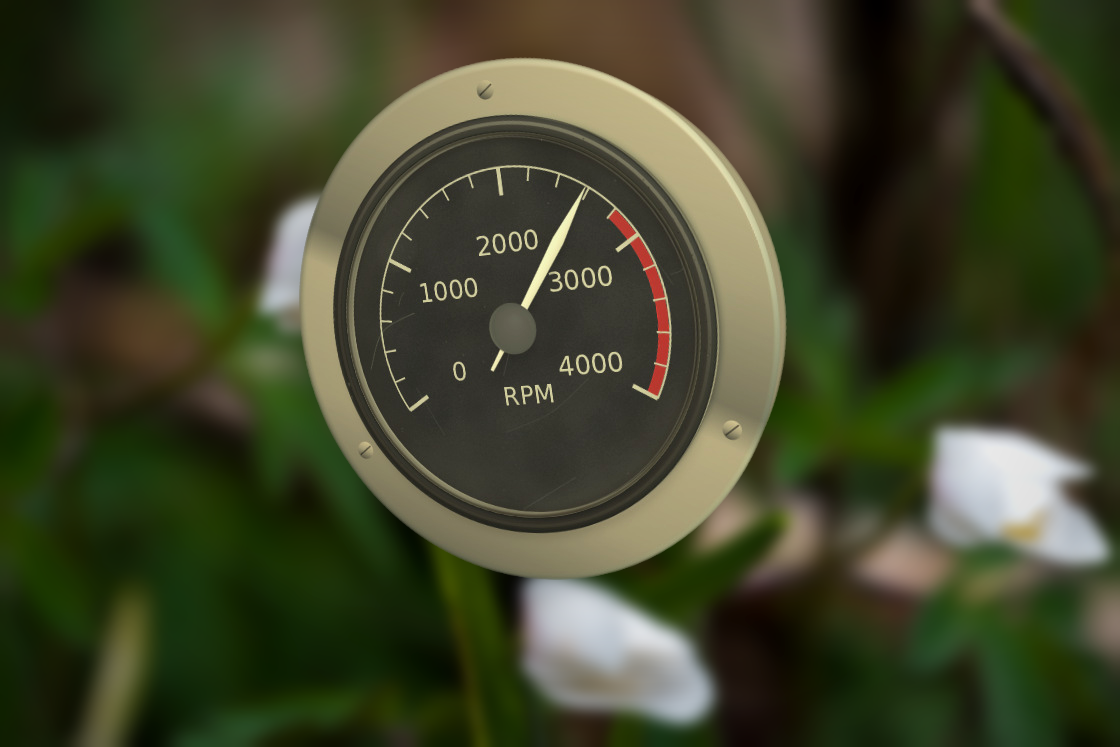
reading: **2600** rpm
